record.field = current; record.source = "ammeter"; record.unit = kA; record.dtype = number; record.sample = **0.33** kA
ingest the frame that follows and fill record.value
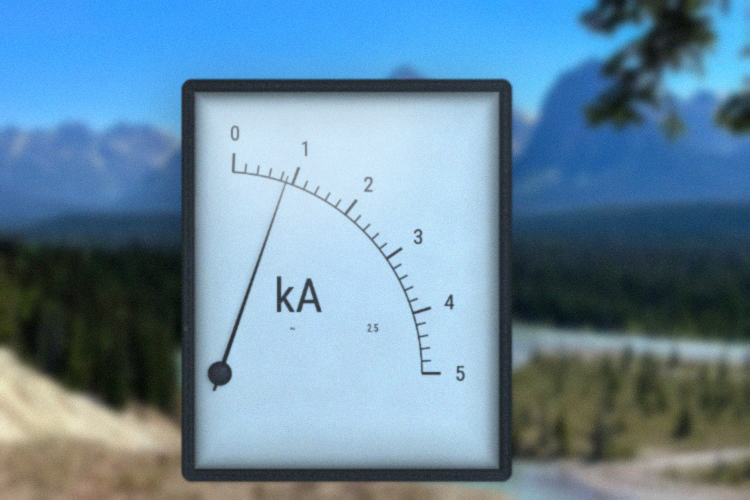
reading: **0.9** kA
